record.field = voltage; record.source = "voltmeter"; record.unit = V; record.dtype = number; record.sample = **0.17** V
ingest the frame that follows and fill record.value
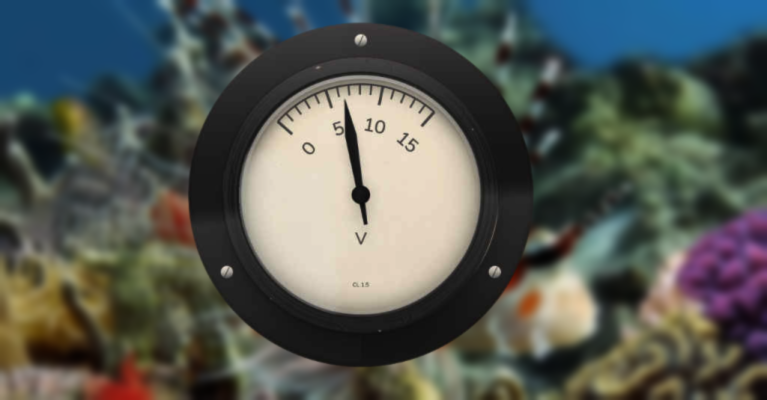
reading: **6.5** V
